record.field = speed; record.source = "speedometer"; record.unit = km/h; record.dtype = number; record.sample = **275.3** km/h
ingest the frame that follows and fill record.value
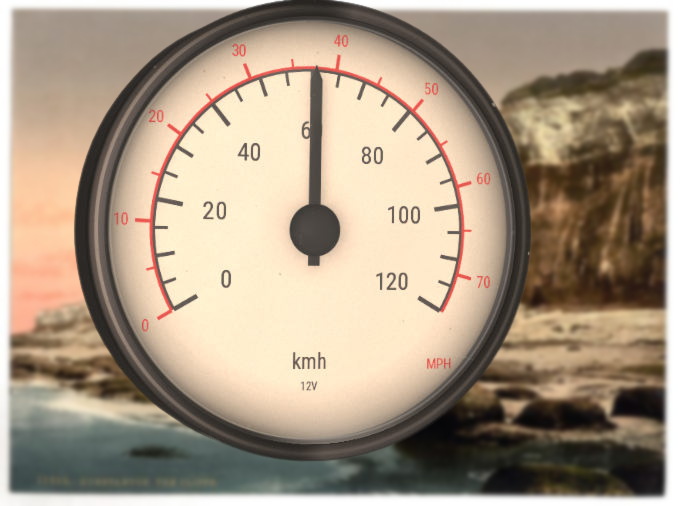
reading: **60** km/h
